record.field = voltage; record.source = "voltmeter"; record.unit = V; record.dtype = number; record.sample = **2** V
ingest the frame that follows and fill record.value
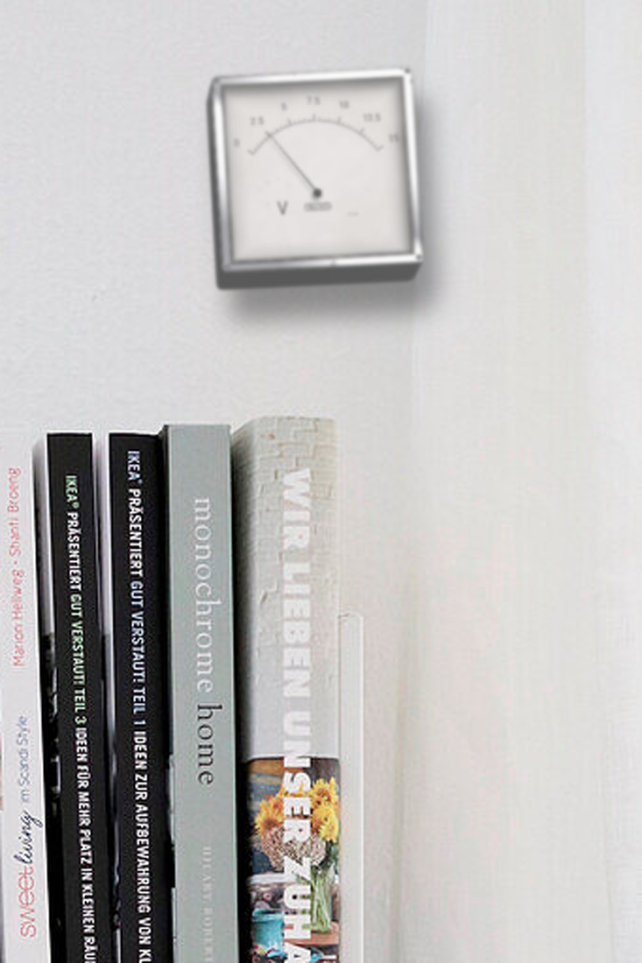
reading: **2.5** V
